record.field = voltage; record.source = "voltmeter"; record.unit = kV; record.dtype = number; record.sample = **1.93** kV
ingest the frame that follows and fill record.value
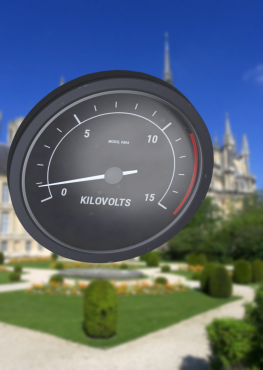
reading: **1** kV
